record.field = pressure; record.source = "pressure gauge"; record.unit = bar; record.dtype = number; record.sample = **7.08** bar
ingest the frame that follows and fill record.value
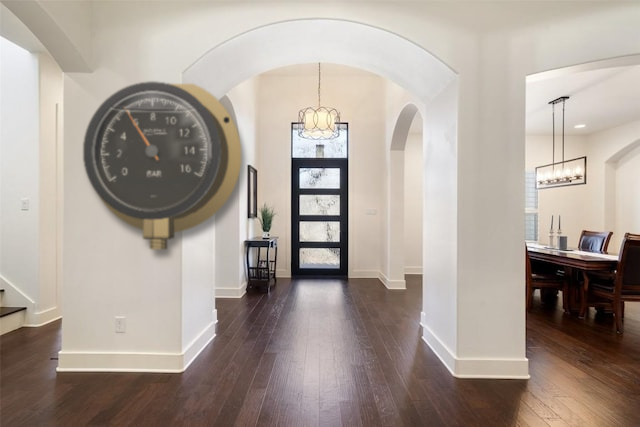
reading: **6** bar
